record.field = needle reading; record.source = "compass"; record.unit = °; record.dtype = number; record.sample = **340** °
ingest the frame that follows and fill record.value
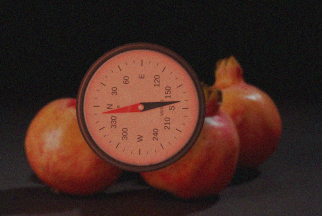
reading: **350** °
